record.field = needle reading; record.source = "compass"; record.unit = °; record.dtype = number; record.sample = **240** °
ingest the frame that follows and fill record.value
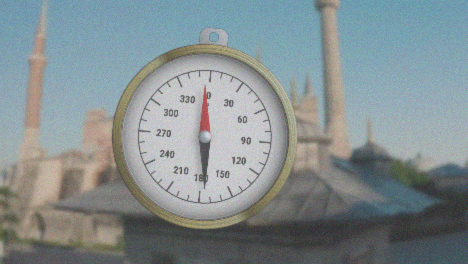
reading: **355** °
